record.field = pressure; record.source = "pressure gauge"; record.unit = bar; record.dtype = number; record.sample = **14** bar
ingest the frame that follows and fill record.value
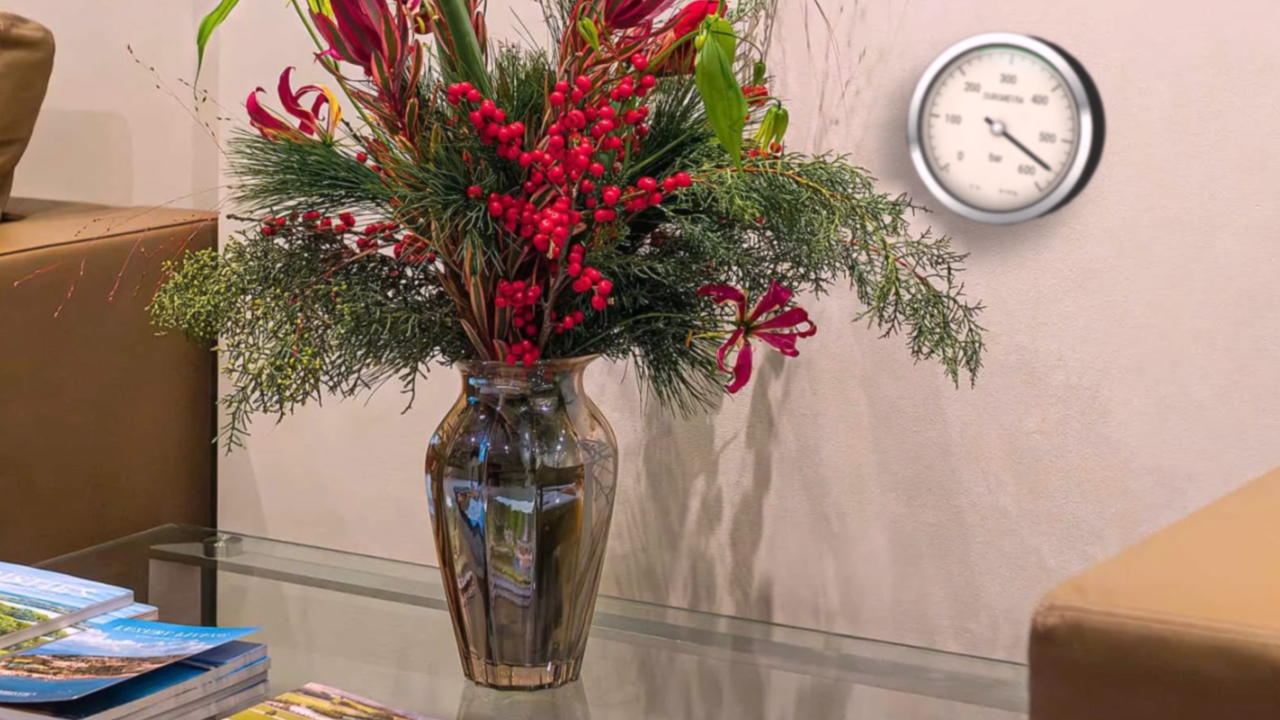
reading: **560** bar
